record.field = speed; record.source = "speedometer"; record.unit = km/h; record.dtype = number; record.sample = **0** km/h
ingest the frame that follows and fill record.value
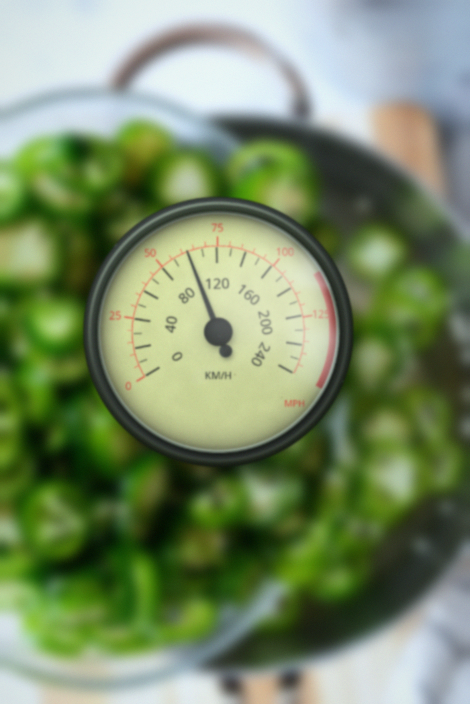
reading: **100** km/h
